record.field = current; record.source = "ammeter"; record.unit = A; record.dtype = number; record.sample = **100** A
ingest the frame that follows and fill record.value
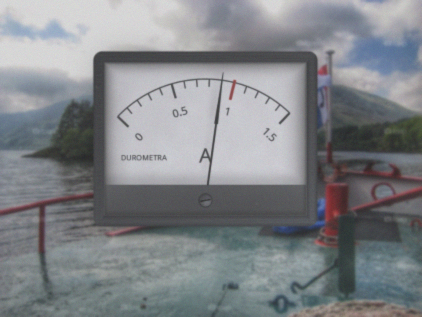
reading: **0.9** A
